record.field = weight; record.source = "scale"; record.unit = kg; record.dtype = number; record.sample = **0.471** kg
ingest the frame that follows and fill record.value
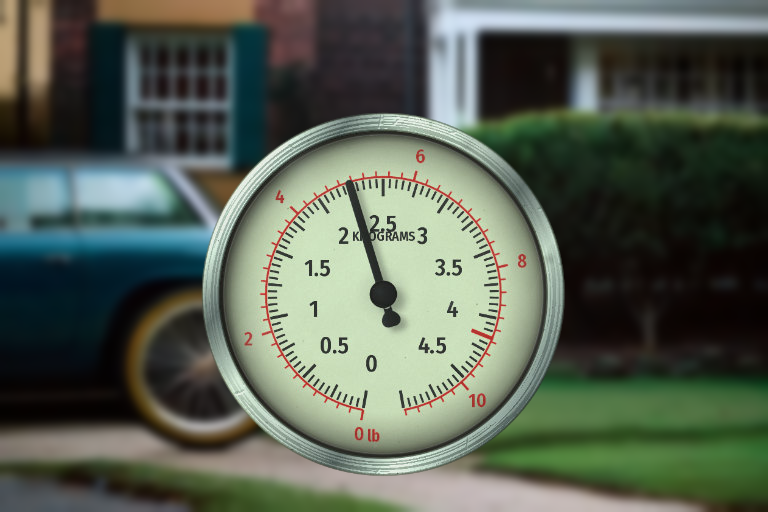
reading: **2.25** kg
